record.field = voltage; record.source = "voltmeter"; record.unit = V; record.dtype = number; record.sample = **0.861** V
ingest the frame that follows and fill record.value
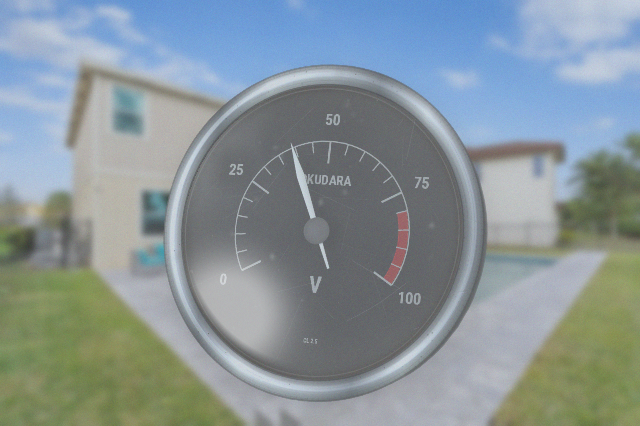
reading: **40** V
